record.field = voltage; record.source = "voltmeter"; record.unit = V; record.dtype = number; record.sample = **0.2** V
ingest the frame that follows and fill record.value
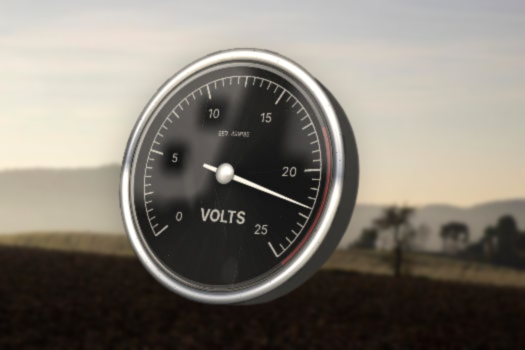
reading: **22** V
